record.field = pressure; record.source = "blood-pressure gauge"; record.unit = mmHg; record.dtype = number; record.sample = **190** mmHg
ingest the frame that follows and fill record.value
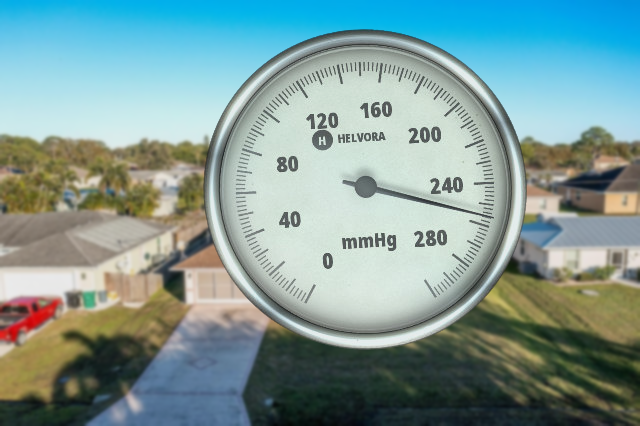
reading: **256** mmHg
